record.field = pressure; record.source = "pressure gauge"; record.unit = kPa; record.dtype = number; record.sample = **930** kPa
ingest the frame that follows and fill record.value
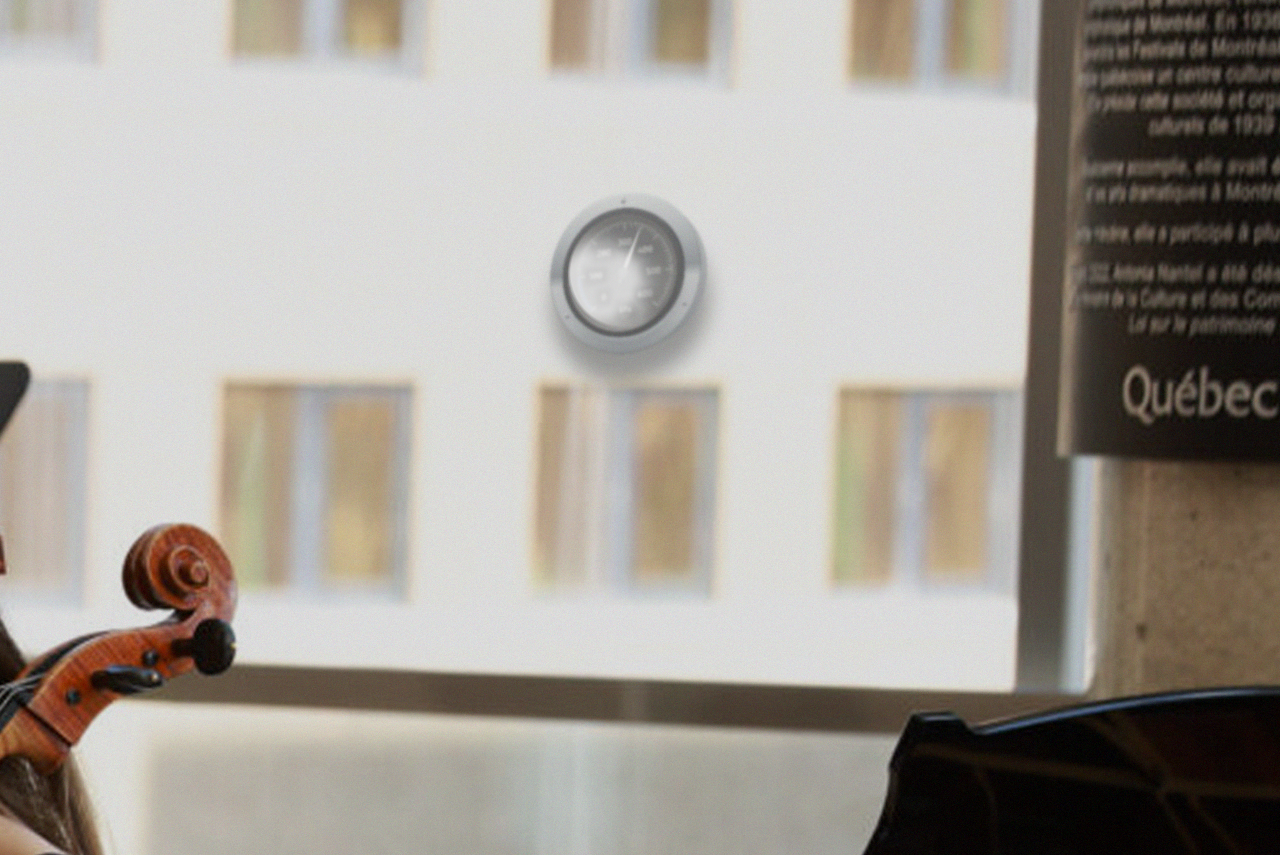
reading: **350** kPa
